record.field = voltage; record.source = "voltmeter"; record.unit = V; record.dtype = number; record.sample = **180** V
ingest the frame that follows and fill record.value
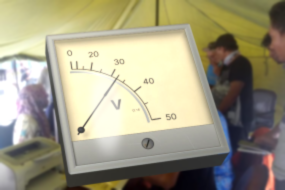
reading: **32.5** V
